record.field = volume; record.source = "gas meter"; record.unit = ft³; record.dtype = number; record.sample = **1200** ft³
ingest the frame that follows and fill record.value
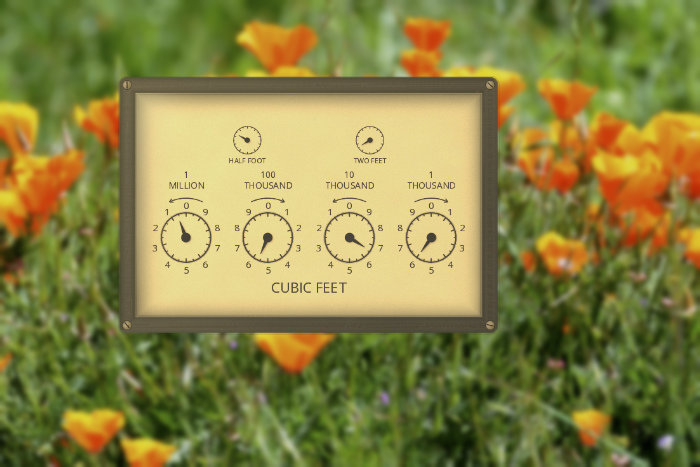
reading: **56600** ft³
